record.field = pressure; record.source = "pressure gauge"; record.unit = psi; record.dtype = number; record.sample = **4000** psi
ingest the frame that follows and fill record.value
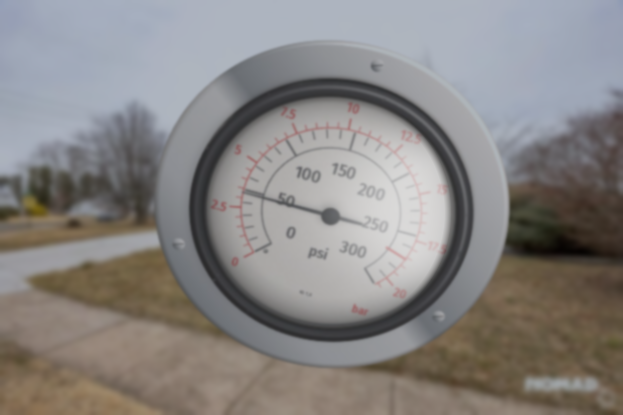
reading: **50** psi
